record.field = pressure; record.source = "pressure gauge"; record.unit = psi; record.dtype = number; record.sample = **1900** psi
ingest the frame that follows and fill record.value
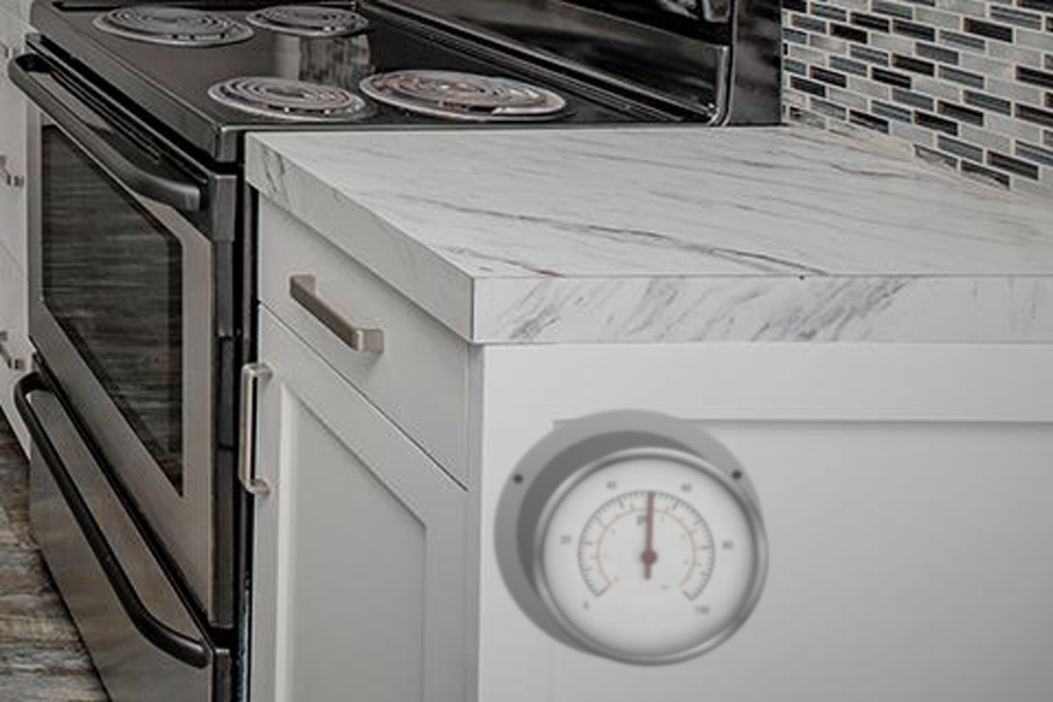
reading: **50** psi
